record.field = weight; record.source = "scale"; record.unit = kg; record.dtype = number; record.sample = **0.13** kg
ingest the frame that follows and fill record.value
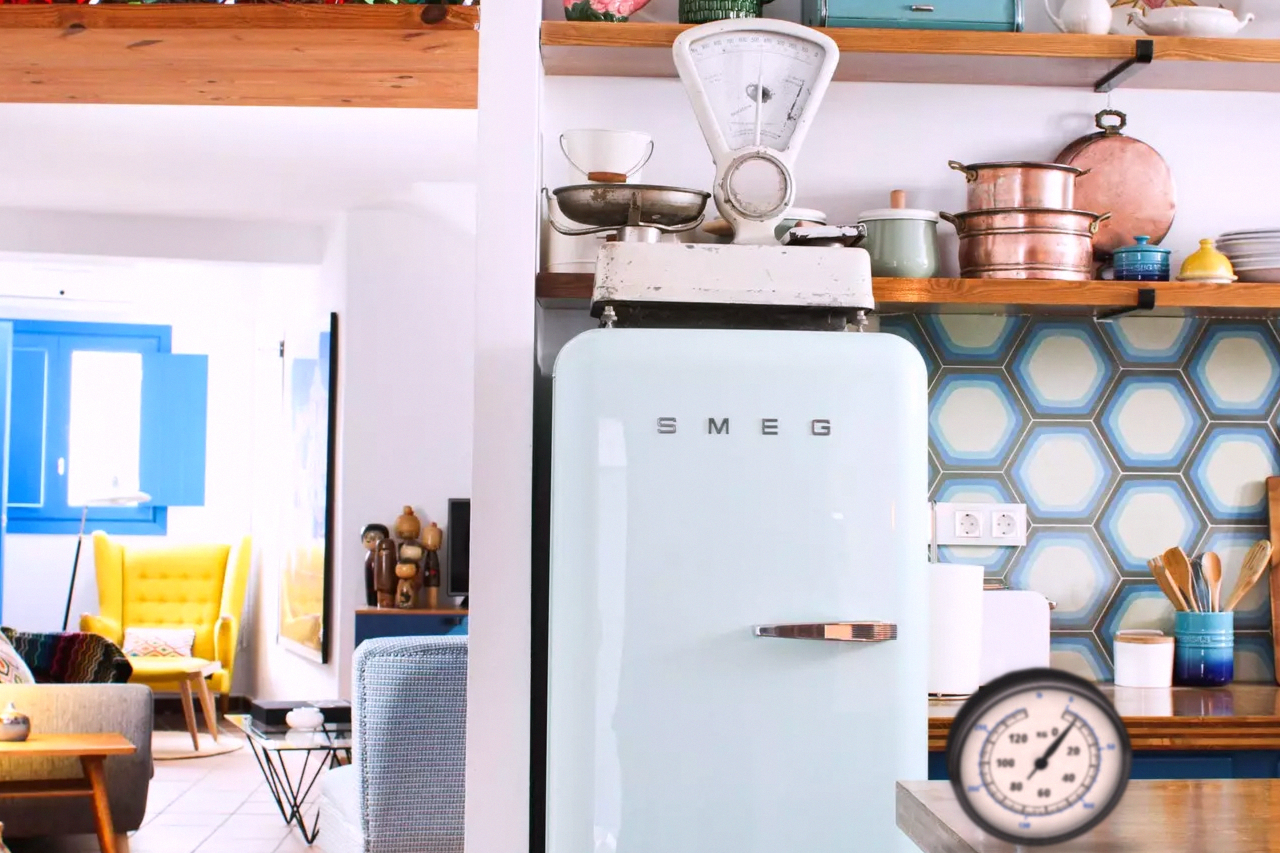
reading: **5** kg
